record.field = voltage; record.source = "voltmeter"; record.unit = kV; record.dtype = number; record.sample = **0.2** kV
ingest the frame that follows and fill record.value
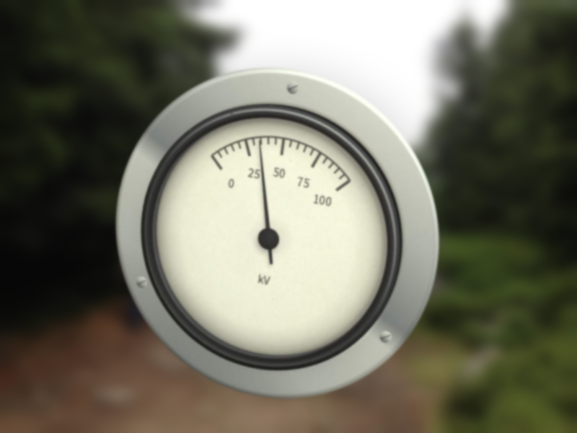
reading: **35** kV
